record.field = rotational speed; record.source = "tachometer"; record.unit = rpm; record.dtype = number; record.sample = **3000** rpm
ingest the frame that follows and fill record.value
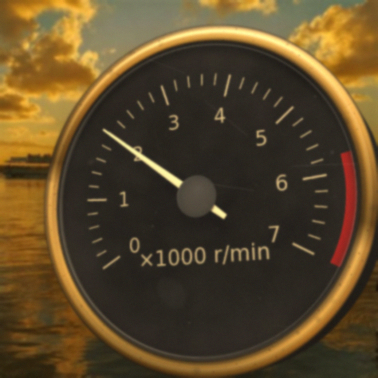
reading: **2000** rpm
